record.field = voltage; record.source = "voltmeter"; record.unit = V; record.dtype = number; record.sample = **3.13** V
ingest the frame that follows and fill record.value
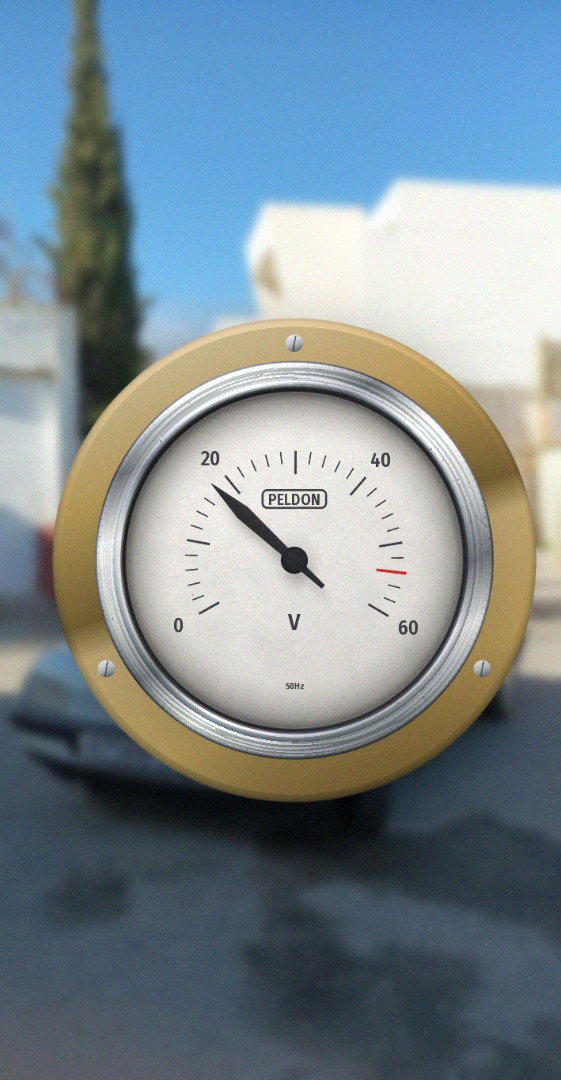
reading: **18** V
